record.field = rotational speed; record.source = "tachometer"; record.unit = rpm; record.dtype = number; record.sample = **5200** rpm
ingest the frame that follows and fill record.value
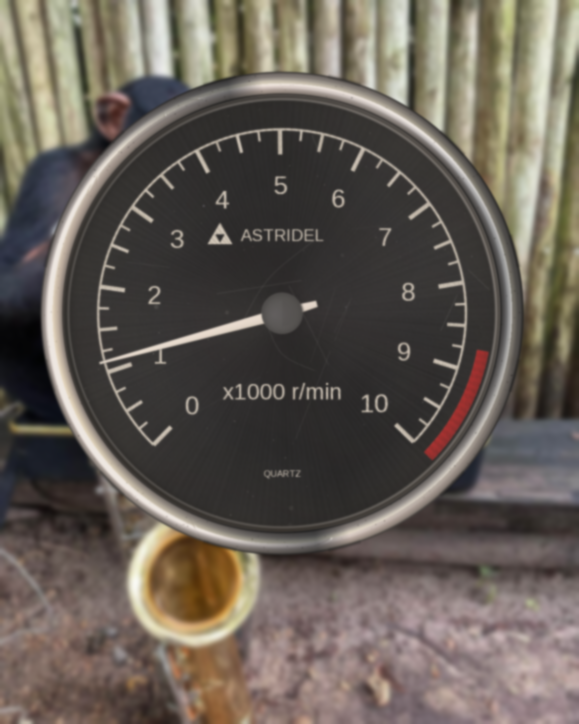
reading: **1125** rpm
